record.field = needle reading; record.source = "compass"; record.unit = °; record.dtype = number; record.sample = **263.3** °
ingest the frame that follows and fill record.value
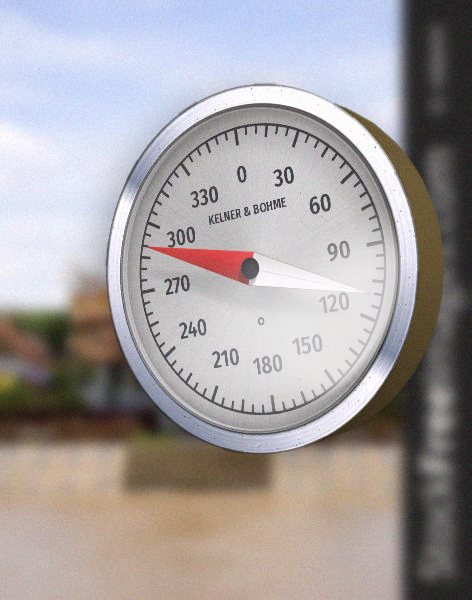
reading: **290** °
